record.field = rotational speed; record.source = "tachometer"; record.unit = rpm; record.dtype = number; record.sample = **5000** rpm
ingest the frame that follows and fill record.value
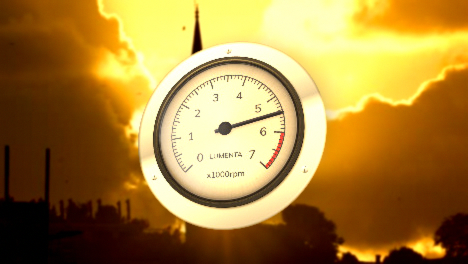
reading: **5500** rpm
